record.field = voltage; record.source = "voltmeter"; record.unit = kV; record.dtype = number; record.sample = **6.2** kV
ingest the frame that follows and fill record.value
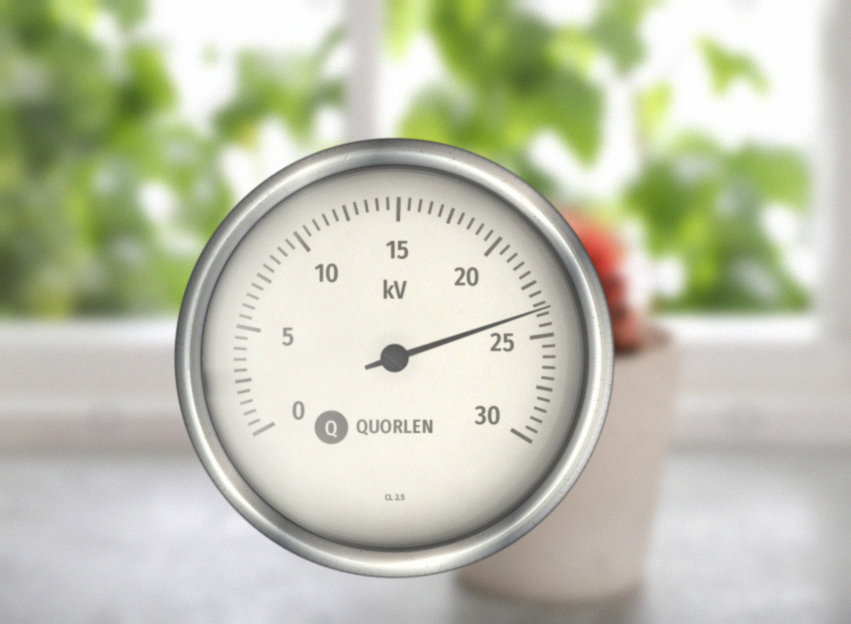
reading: **23.75** kV
